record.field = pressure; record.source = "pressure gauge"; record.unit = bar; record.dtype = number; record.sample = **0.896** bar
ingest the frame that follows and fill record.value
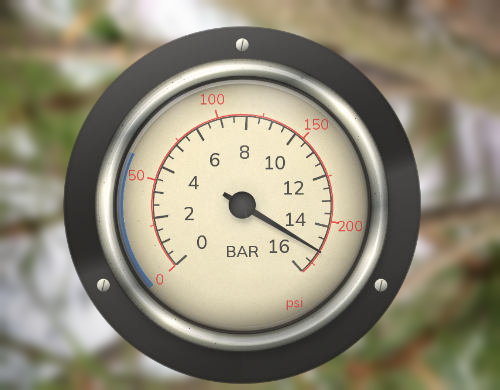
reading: **15** bar
